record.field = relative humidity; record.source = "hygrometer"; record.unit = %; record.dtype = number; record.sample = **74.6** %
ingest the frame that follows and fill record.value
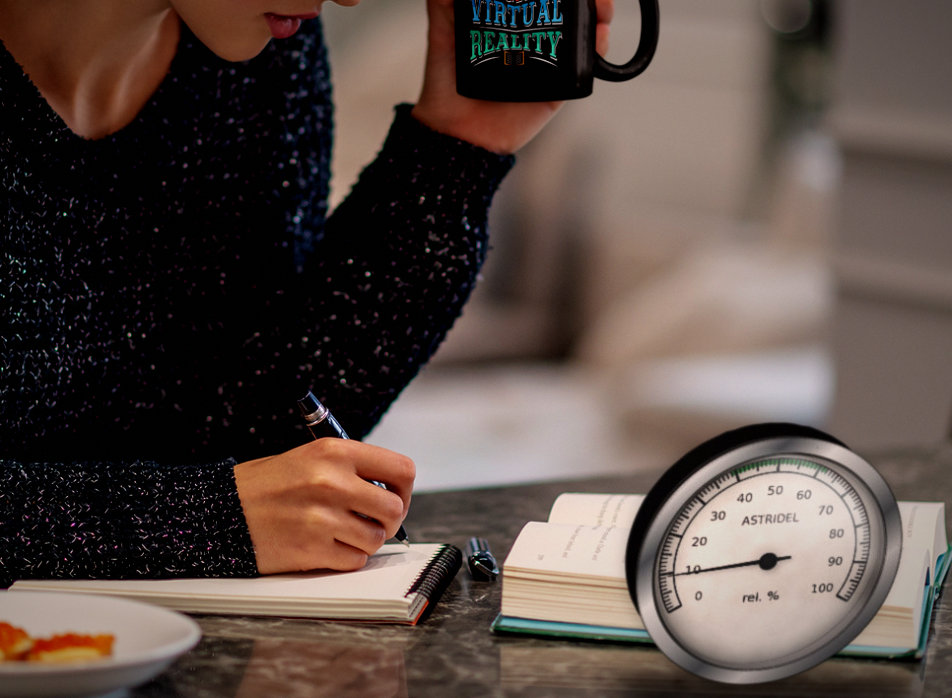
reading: **10** %
